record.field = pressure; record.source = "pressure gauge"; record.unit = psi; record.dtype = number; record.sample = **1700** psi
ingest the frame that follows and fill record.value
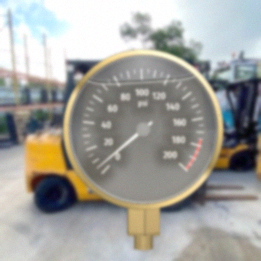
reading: **5** psi
